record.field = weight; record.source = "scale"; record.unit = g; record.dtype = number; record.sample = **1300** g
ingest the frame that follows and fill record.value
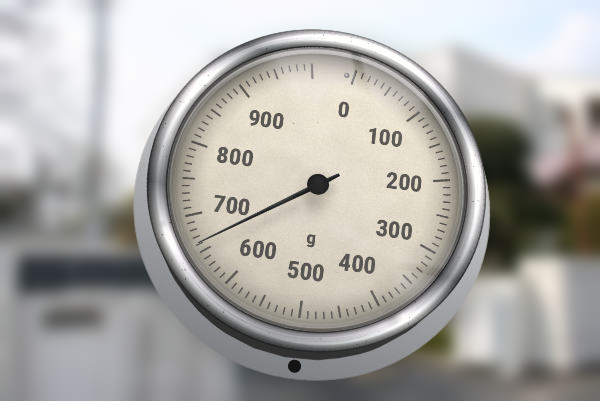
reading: **660** g
